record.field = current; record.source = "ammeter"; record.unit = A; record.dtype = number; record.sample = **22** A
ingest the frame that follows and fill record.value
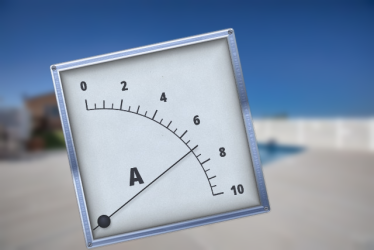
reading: **7** A
